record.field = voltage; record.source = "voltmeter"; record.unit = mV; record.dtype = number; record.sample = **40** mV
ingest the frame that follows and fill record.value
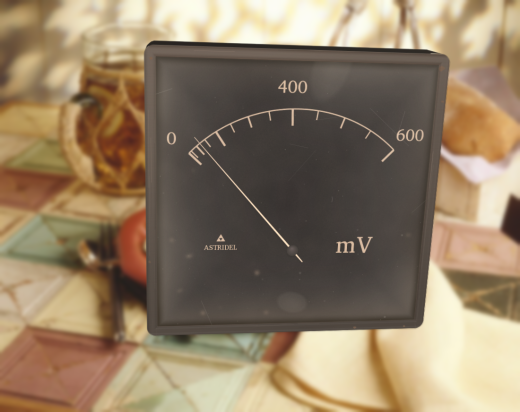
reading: **125** mV
